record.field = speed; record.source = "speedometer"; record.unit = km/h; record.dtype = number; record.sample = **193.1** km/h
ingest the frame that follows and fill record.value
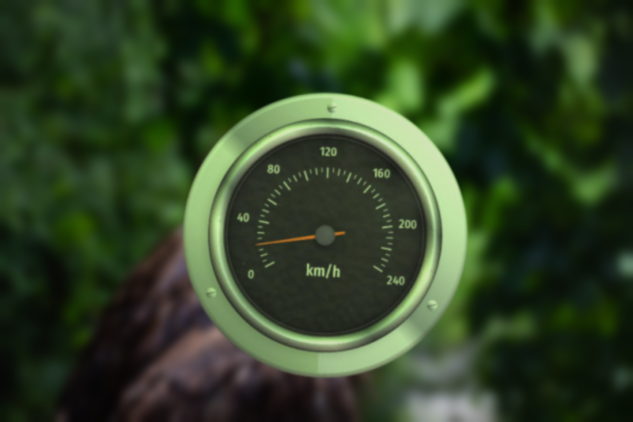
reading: **20** km/h
